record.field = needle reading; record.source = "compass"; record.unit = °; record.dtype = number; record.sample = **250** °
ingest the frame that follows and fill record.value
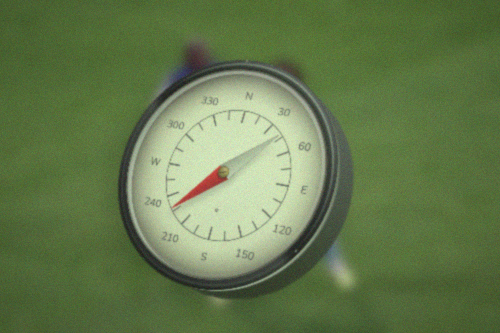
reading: **225** °
